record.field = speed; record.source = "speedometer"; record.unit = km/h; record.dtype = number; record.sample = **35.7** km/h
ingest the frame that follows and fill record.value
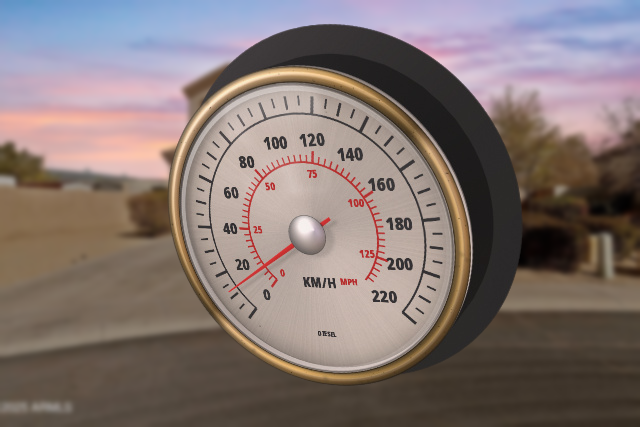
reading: **12.5** km/h
